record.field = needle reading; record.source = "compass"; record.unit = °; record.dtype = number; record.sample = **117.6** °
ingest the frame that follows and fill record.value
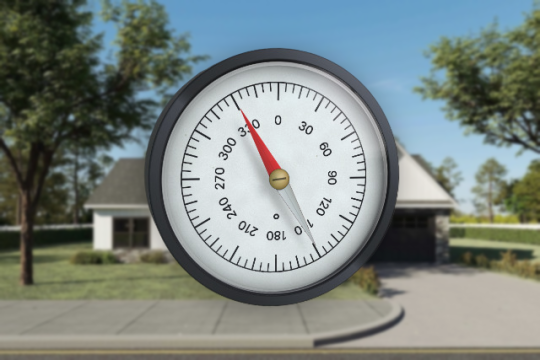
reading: **330** °
